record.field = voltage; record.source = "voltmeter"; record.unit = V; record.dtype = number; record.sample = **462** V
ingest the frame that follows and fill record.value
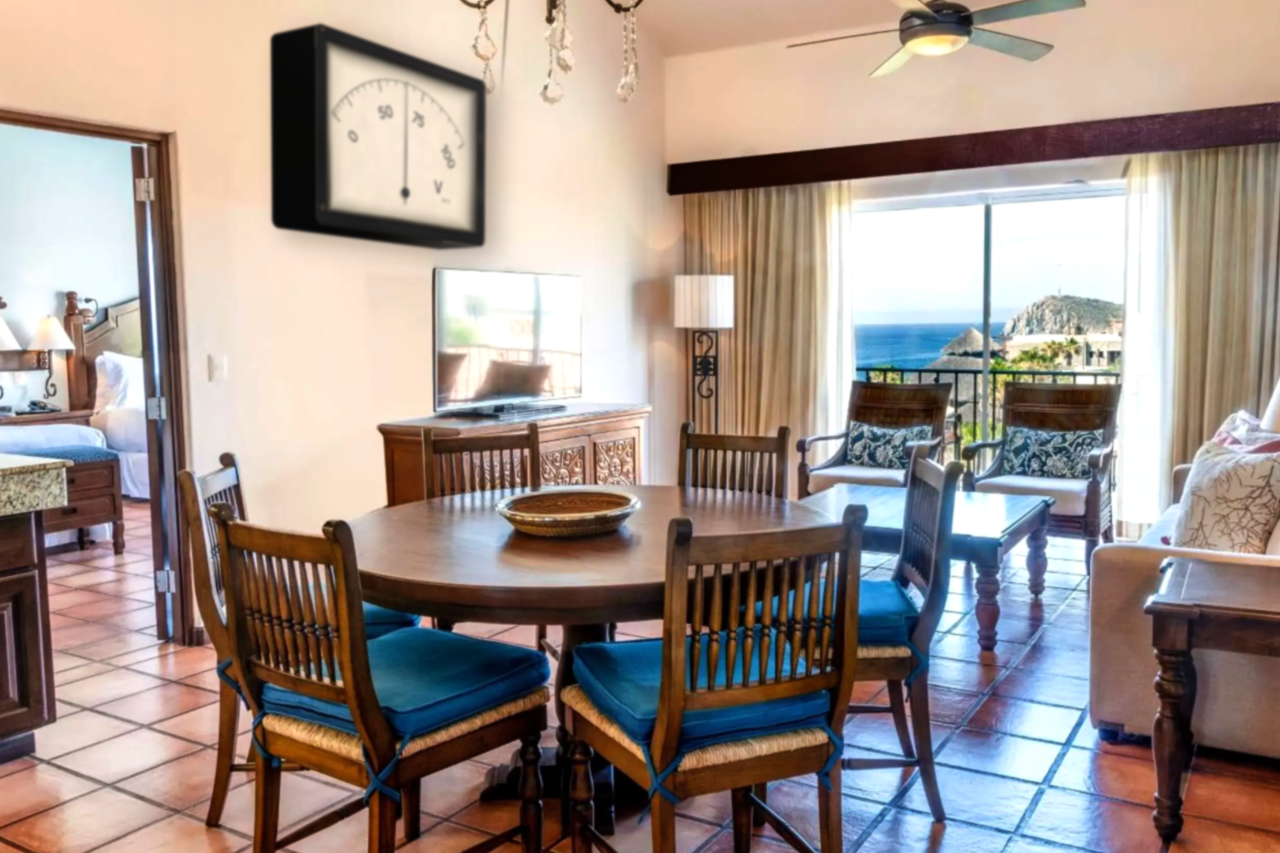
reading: **65** V
